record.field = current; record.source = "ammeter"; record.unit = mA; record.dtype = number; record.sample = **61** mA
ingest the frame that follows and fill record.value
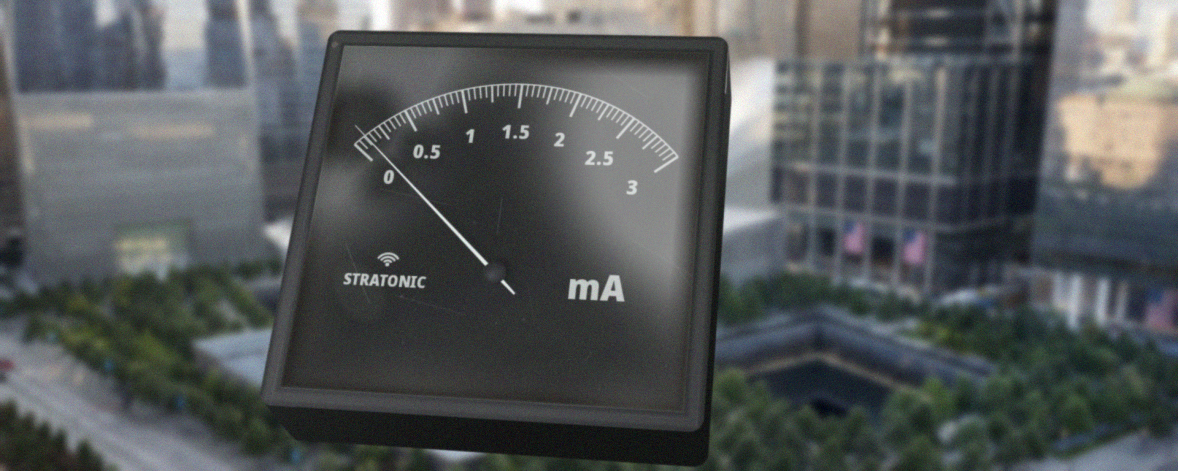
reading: **0.1** mA
